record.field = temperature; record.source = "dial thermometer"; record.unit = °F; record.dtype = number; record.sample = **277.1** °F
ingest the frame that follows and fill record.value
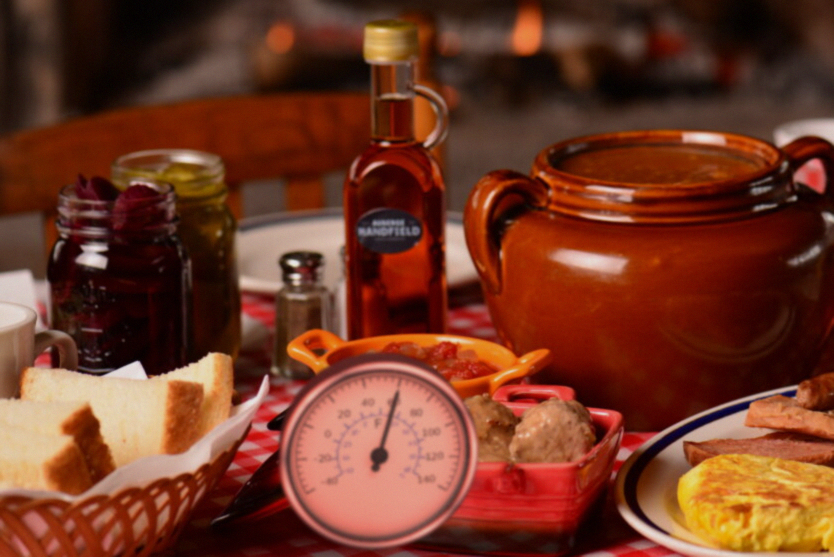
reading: **60** °F
